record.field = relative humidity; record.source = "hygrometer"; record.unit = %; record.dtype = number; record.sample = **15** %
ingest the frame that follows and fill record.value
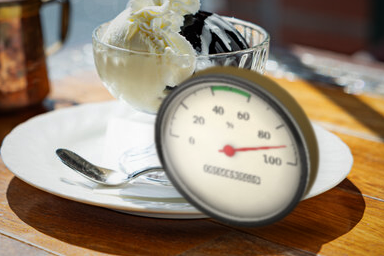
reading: **90** %
